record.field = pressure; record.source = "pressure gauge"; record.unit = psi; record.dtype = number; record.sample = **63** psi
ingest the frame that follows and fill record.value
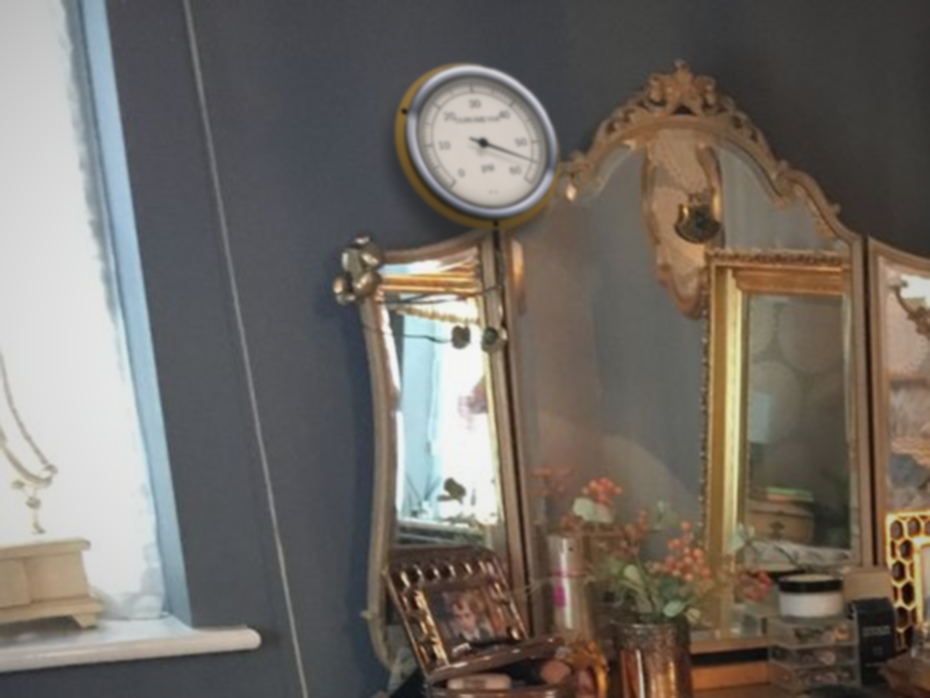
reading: **55** psi
